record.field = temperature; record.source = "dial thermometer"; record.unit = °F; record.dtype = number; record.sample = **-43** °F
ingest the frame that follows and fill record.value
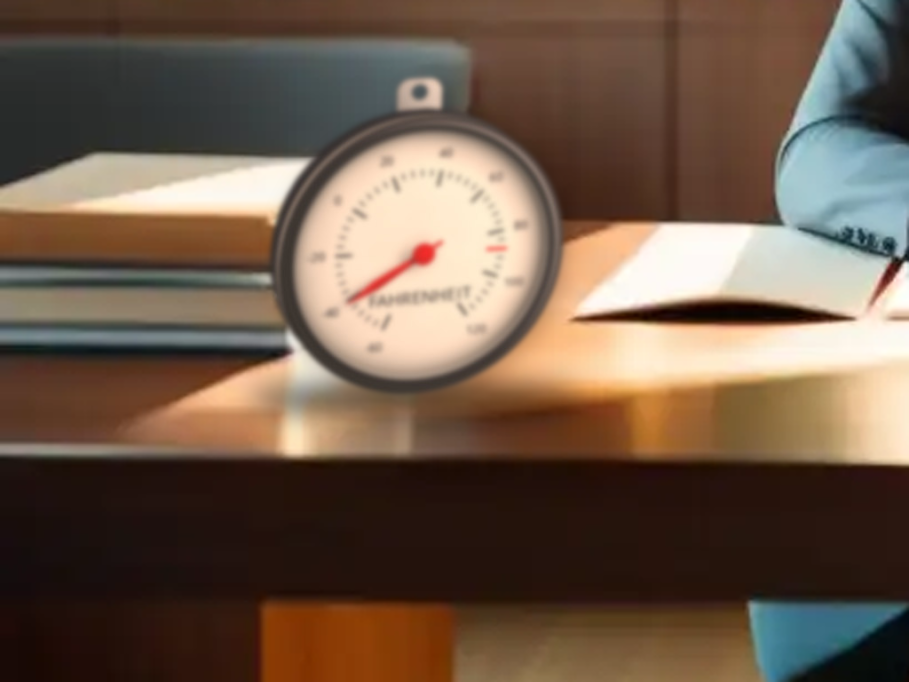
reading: **-40** °F
